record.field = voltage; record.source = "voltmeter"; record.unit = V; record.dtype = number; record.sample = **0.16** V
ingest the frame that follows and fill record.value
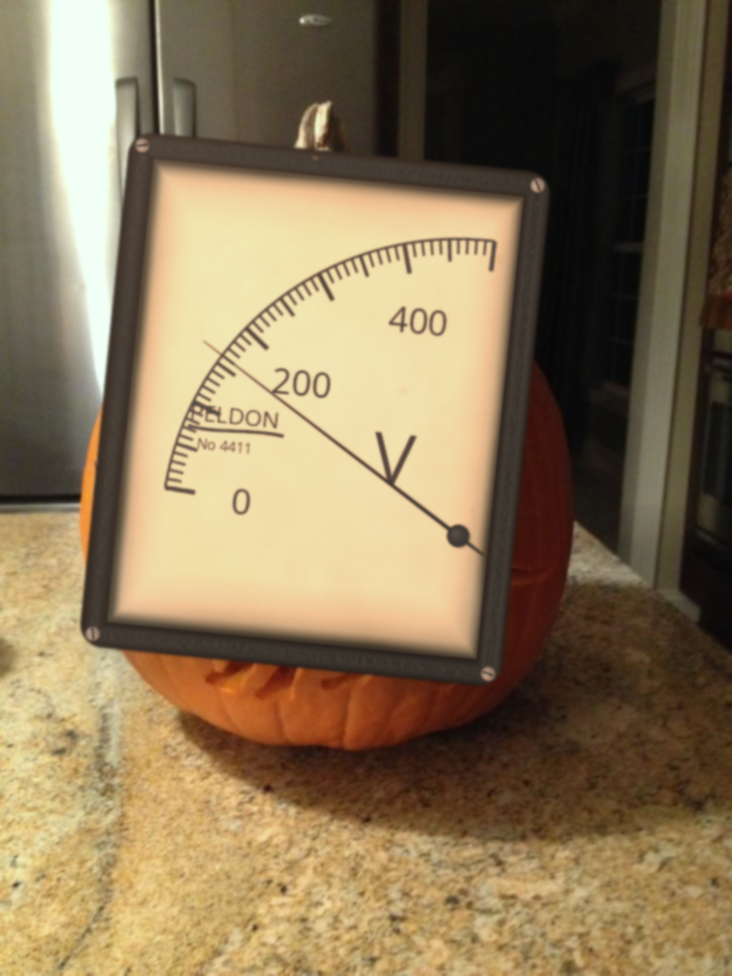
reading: **160** V
